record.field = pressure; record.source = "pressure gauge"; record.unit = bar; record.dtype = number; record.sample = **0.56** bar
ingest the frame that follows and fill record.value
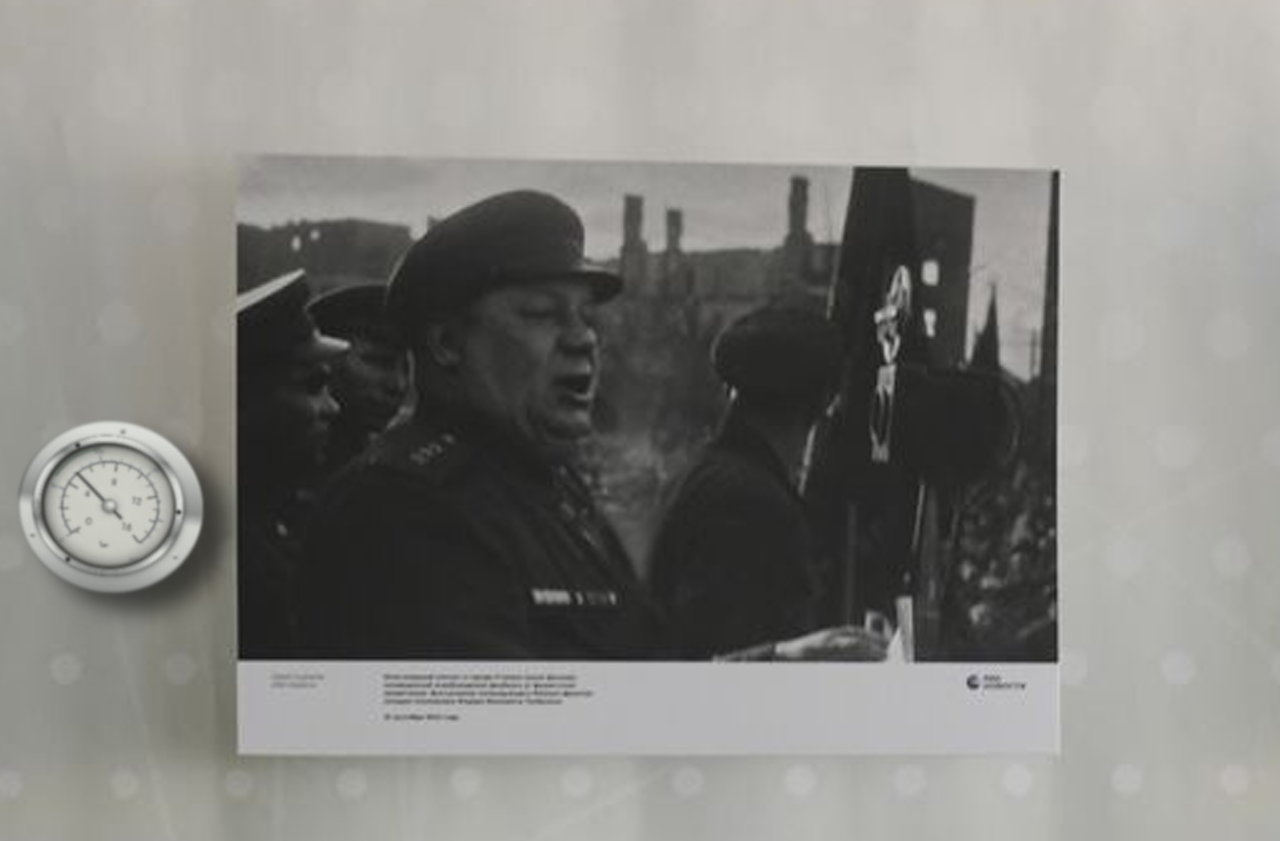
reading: **5** bar
